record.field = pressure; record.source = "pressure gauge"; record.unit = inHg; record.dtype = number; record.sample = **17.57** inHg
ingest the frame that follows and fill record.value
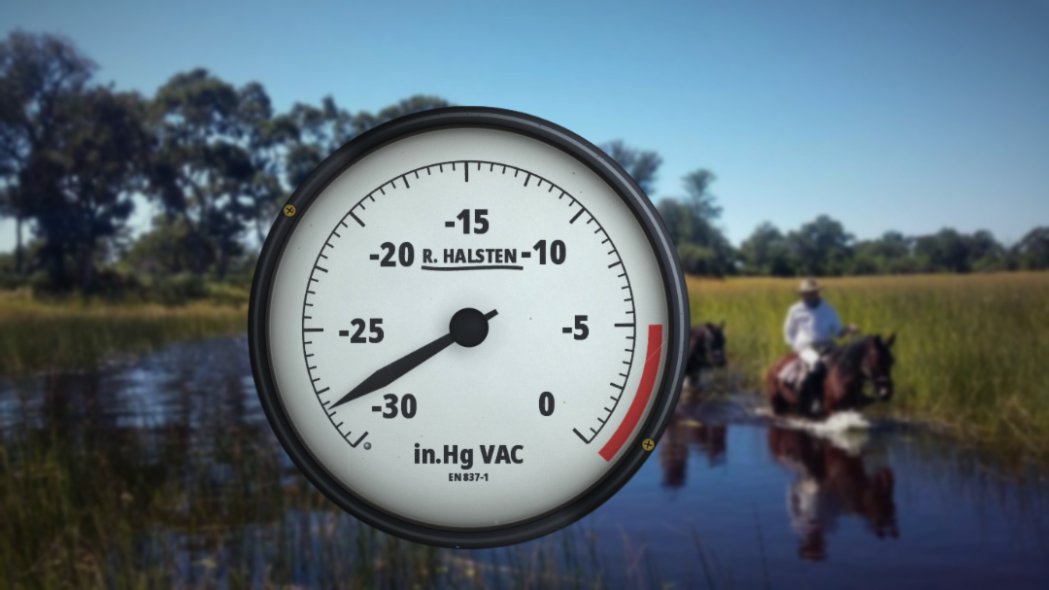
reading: **-28.25** inHg
